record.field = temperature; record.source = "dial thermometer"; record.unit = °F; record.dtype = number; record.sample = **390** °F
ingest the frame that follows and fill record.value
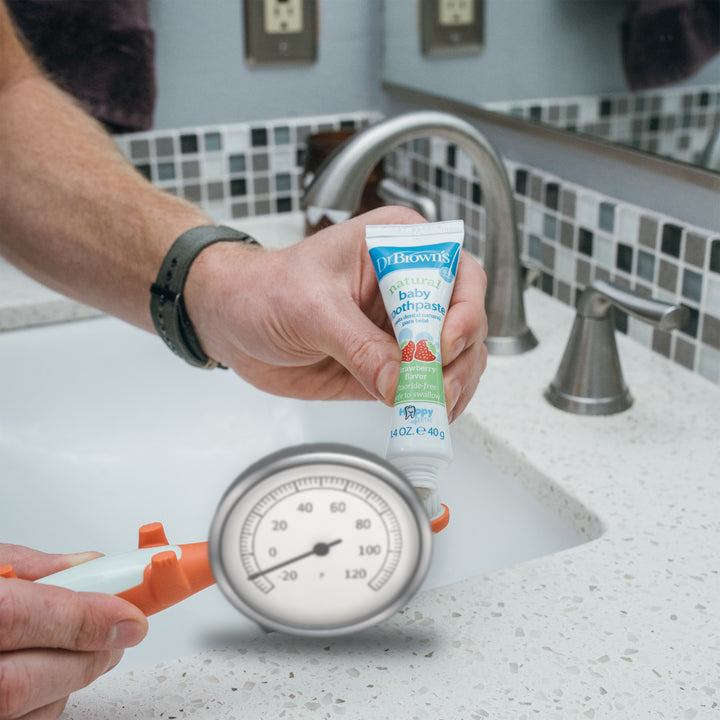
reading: **-10** °F
